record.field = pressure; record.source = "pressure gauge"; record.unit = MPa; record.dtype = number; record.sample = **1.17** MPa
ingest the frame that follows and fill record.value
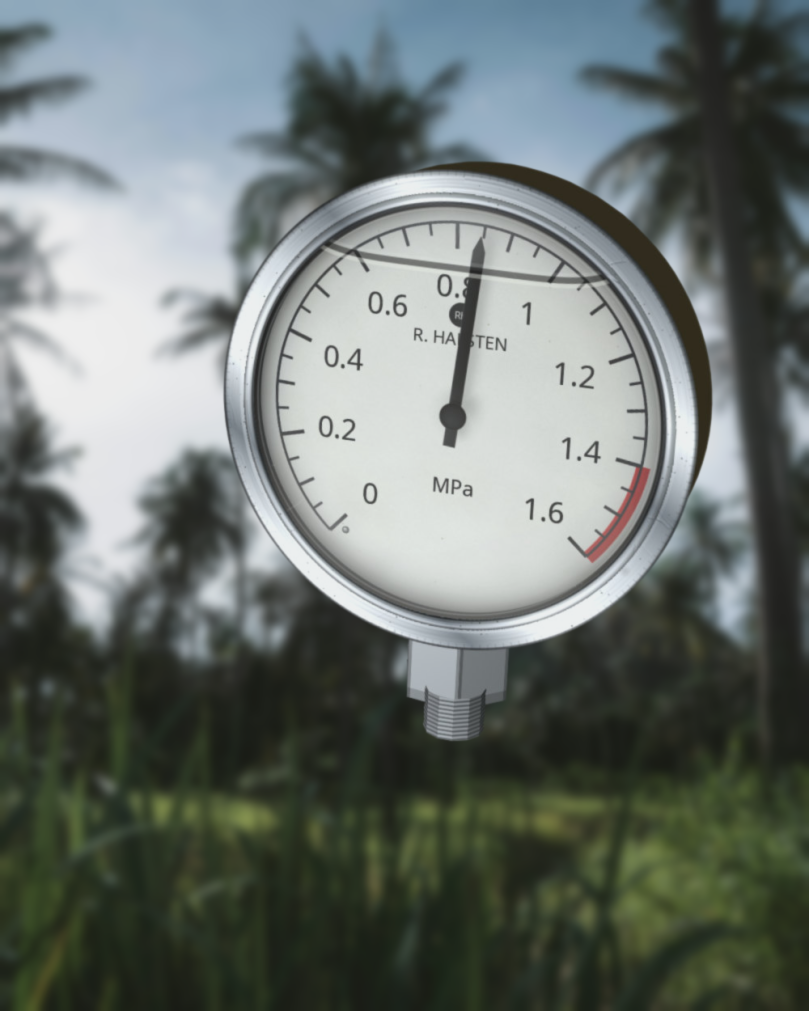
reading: **0.85** MPa
